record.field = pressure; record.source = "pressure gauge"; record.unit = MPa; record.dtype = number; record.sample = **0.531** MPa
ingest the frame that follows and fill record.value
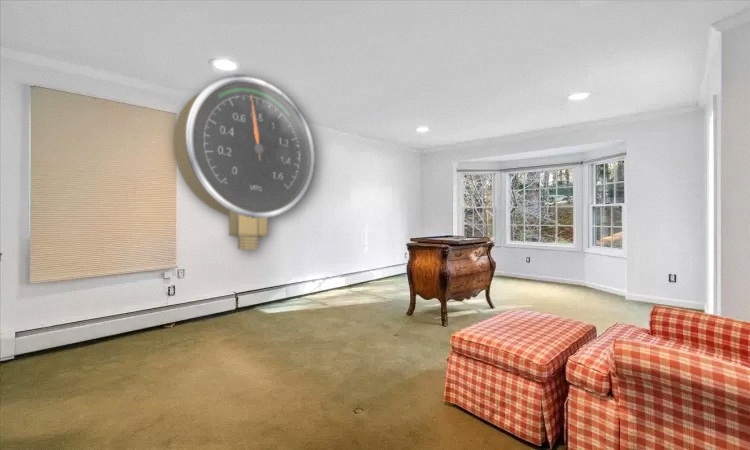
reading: **0.75** MPa
